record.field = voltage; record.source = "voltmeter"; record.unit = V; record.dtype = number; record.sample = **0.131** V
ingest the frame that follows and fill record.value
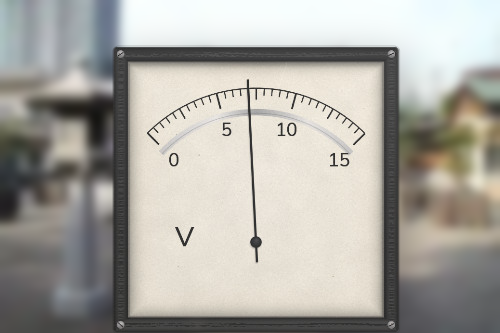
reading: **7** V
